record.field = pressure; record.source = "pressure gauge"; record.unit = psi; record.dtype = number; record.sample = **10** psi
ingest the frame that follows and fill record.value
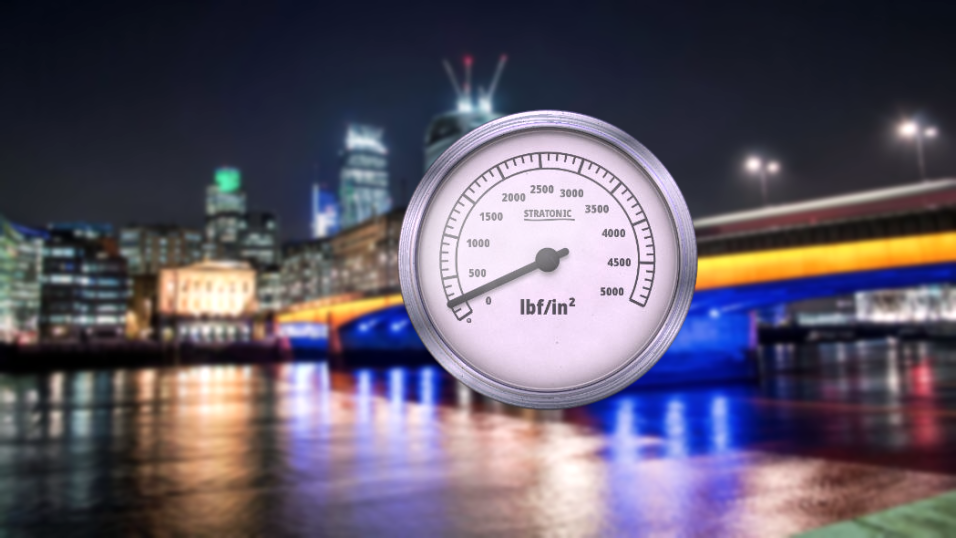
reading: **200** psi
